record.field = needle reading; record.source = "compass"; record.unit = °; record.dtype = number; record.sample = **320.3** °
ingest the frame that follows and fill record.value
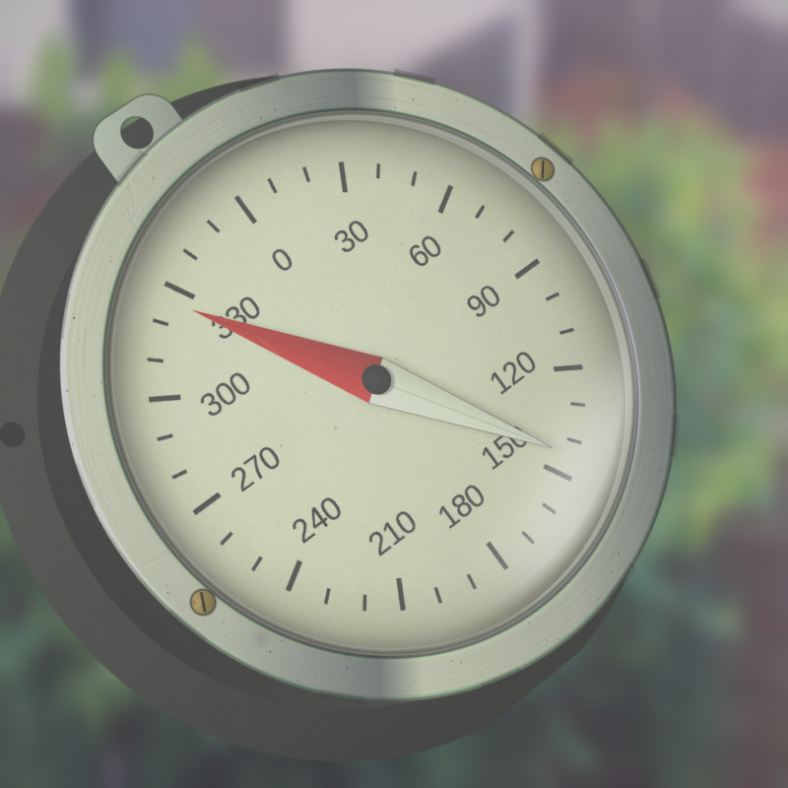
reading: **325** °
